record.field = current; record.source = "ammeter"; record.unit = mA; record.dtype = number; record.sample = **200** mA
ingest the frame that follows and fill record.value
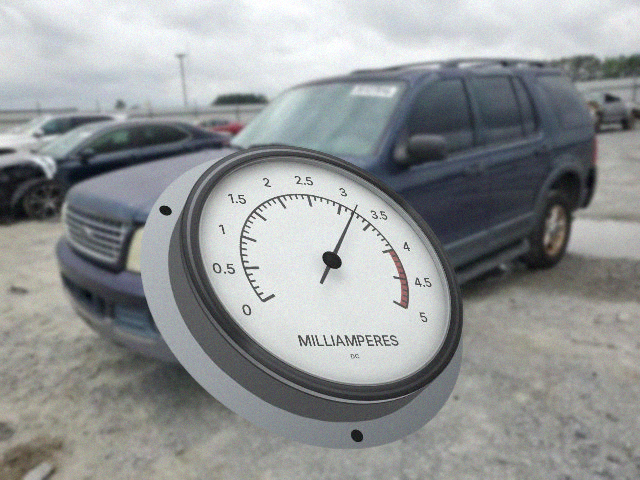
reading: **3.2** mA
